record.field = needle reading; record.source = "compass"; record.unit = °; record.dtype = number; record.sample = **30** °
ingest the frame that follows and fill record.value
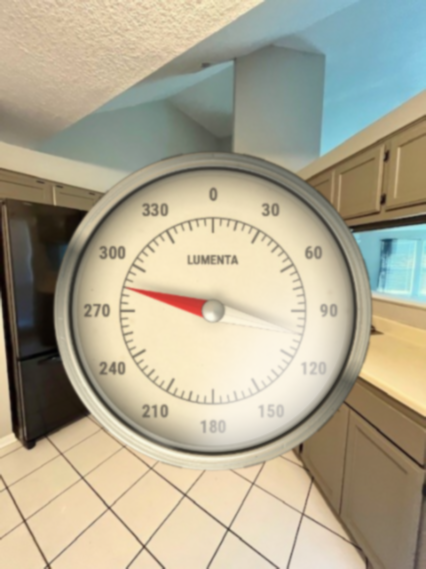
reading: **285** °
